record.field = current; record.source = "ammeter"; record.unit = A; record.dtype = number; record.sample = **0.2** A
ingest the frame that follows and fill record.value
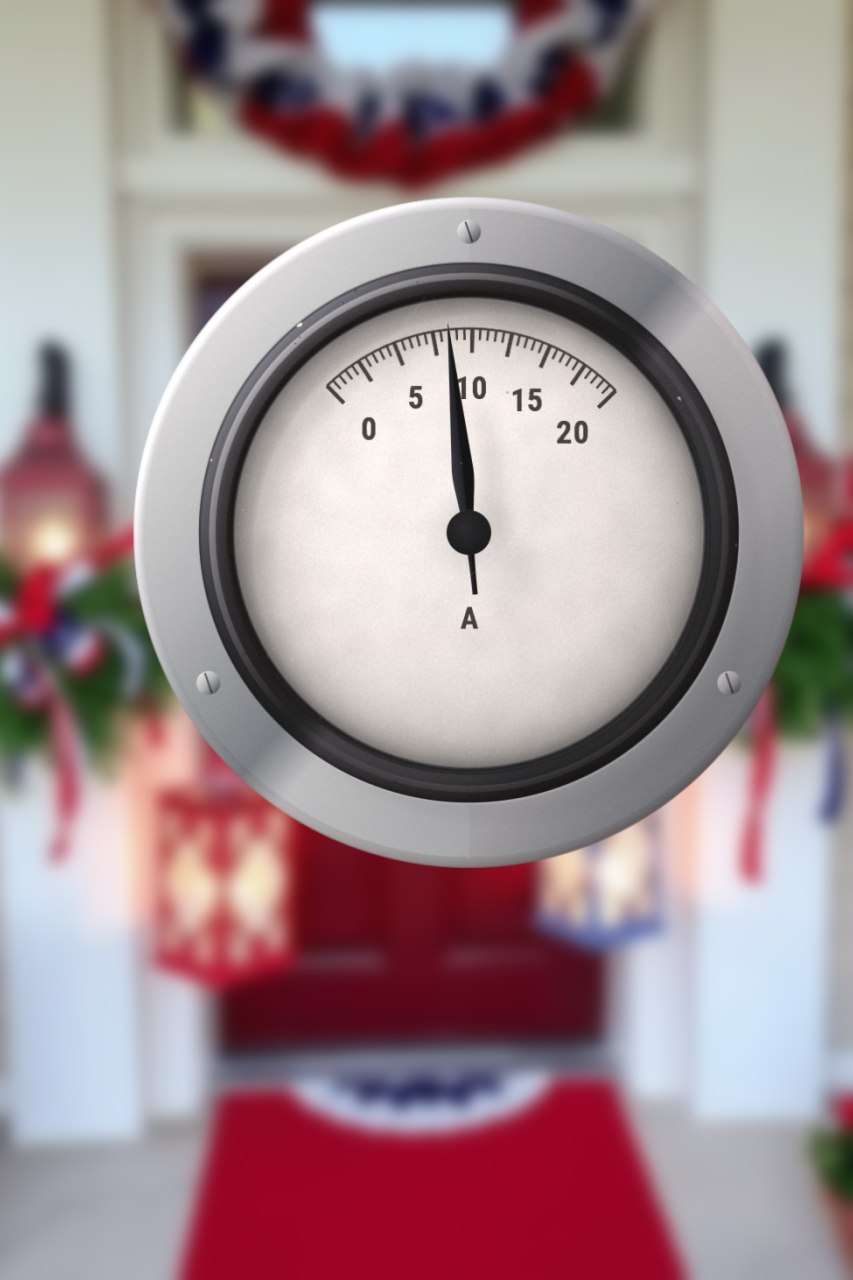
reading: **8.5** A
